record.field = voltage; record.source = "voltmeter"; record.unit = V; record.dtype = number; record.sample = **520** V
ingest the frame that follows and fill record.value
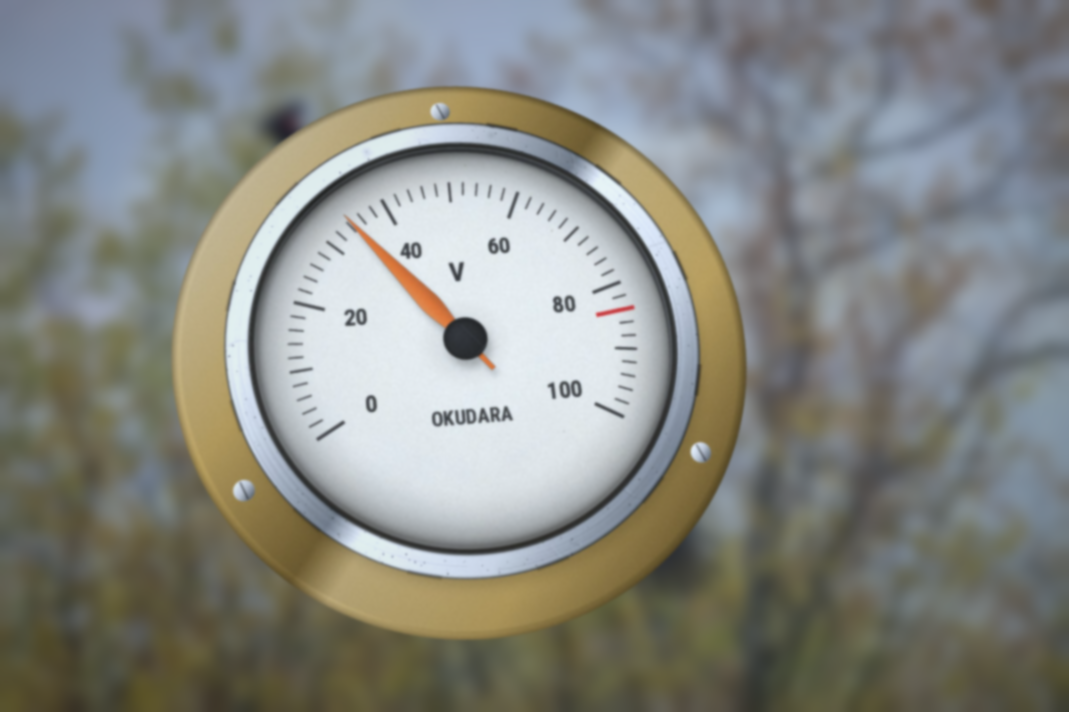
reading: **34** V
